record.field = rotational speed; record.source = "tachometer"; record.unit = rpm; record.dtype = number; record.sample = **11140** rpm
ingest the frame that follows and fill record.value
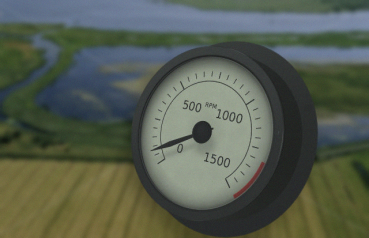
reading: **75** rpm
